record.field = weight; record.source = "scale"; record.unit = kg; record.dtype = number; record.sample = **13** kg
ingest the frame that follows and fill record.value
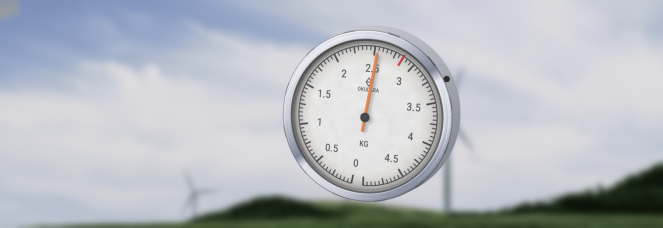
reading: **2.55** kg
